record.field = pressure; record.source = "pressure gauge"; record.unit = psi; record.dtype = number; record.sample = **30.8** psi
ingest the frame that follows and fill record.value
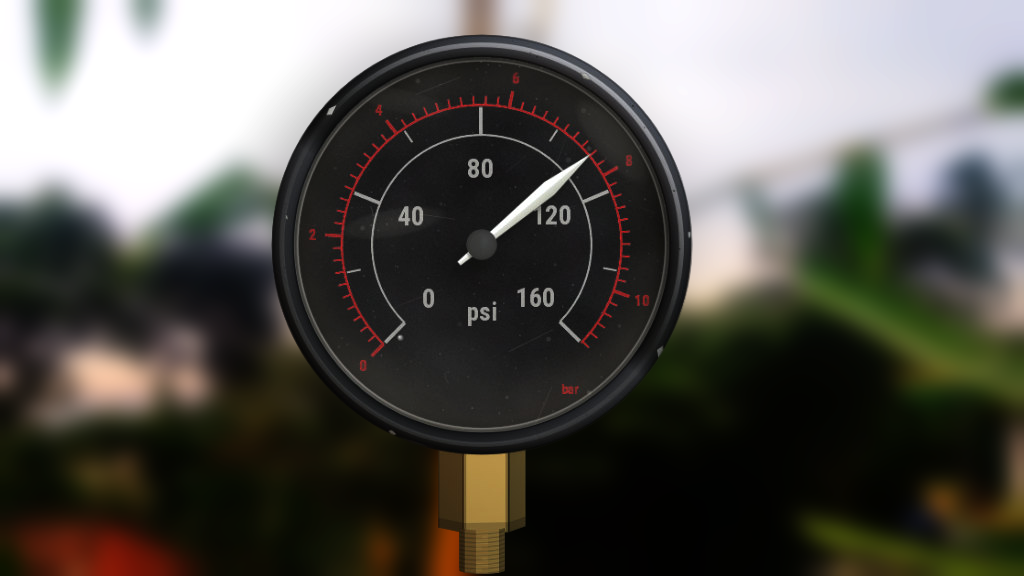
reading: **110** psi
